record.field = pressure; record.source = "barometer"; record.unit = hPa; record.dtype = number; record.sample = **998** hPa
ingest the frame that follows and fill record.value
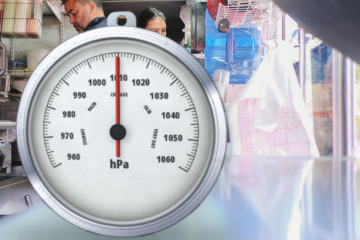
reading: **1010** hPa
